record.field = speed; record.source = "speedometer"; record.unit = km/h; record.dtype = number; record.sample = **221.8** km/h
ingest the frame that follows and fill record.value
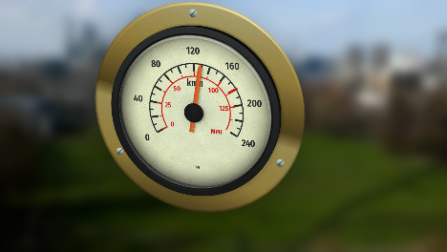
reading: **130** km/h
